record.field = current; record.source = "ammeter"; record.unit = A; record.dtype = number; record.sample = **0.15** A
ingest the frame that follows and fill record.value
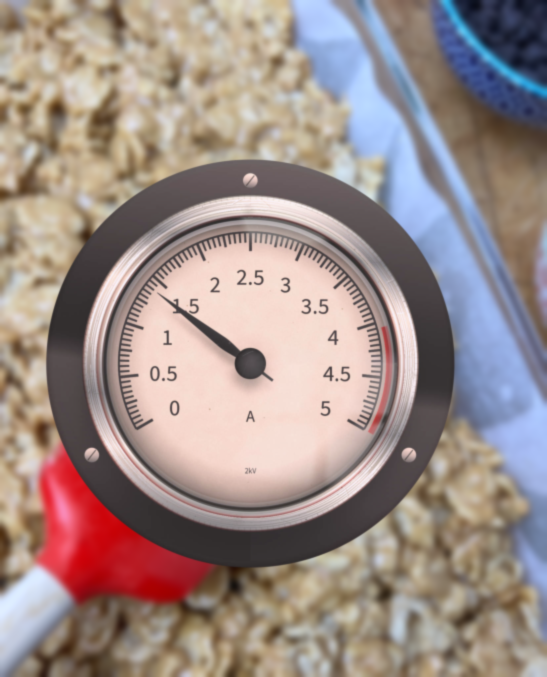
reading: **1.4** A
